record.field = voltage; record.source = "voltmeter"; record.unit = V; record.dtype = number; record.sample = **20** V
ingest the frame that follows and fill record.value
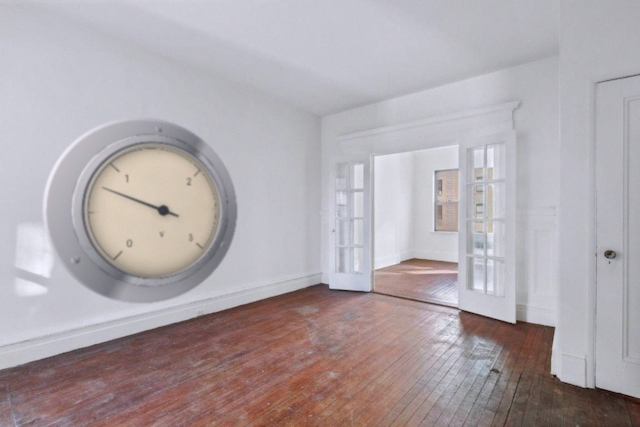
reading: **0.75** V
